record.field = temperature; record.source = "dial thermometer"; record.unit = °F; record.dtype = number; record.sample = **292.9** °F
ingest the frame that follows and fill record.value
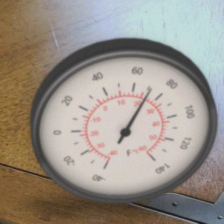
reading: **70** °F
